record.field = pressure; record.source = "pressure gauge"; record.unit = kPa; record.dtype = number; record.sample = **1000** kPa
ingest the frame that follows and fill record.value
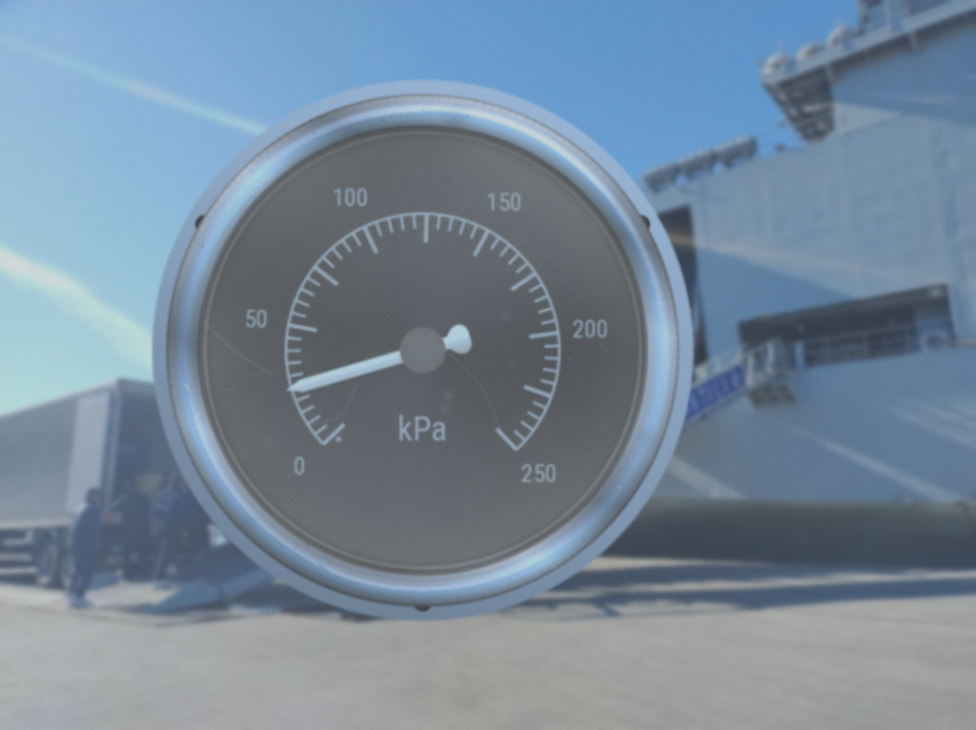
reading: **25** kPa
